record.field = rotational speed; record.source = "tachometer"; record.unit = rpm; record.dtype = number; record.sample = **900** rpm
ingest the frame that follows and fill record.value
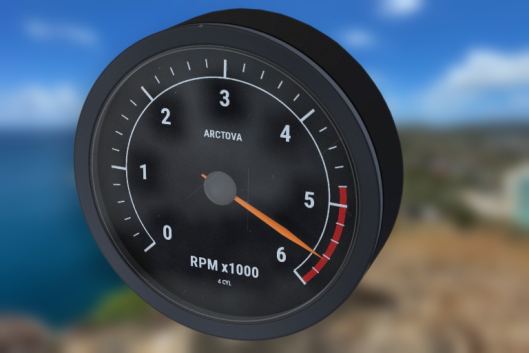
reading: **5600** rpm
